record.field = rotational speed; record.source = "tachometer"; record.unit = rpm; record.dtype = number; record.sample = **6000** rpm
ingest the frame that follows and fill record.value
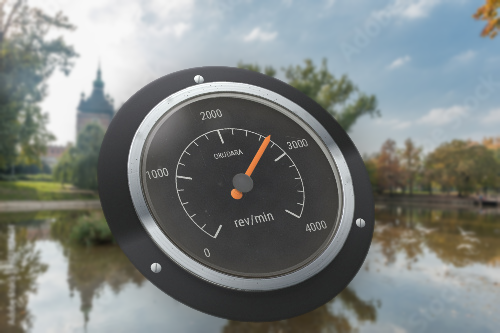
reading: **2700** rpm
